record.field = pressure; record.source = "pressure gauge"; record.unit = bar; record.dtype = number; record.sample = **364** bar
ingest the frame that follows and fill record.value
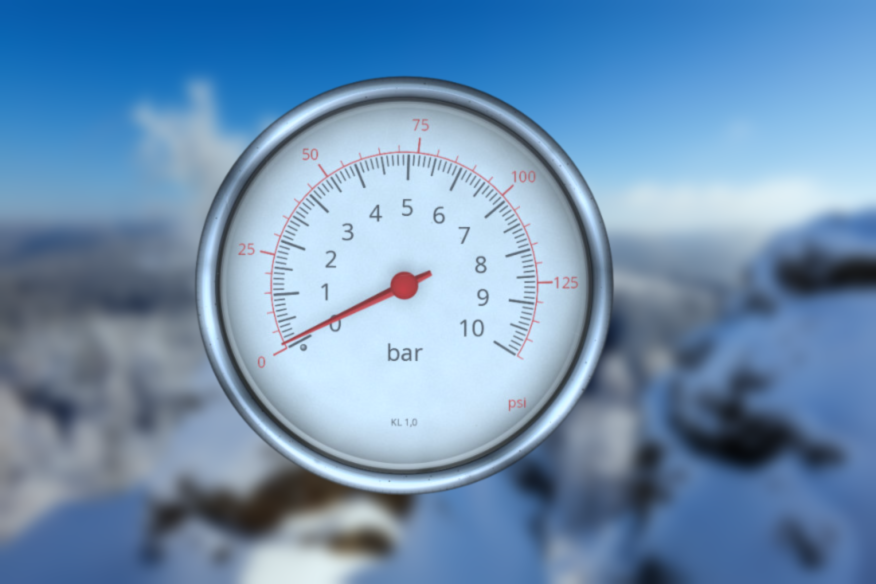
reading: **0.1** bar
